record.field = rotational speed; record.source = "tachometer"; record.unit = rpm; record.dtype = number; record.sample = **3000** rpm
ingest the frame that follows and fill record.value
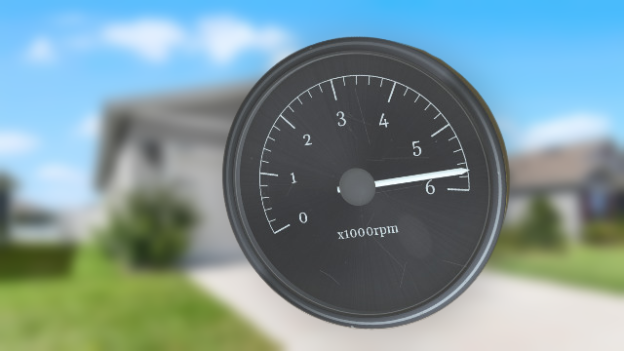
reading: **5700** rpm
